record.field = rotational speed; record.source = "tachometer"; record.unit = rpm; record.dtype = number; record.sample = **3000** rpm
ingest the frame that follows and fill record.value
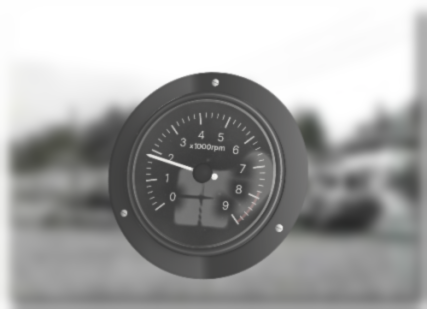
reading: **1800** rpm
